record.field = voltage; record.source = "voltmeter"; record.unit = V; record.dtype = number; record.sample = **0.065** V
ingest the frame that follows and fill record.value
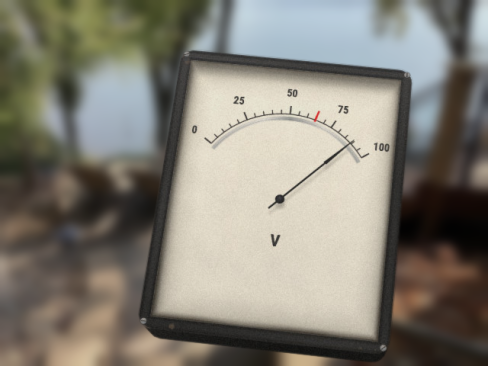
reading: **90** V
